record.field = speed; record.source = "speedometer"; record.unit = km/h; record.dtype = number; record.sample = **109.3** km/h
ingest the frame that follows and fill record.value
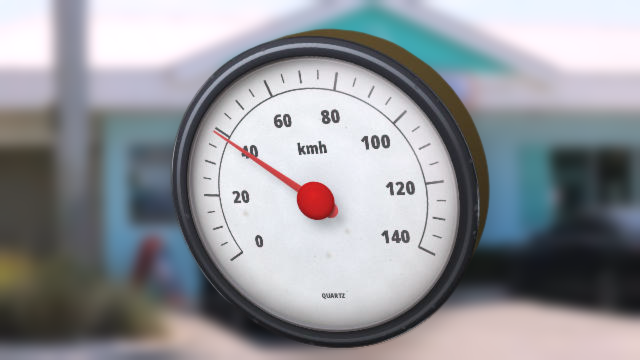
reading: **40** km/h
